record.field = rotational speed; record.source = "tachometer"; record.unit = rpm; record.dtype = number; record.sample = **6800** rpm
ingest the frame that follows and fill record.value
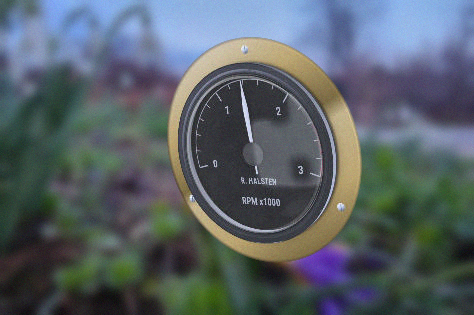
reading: **1400** rpm
